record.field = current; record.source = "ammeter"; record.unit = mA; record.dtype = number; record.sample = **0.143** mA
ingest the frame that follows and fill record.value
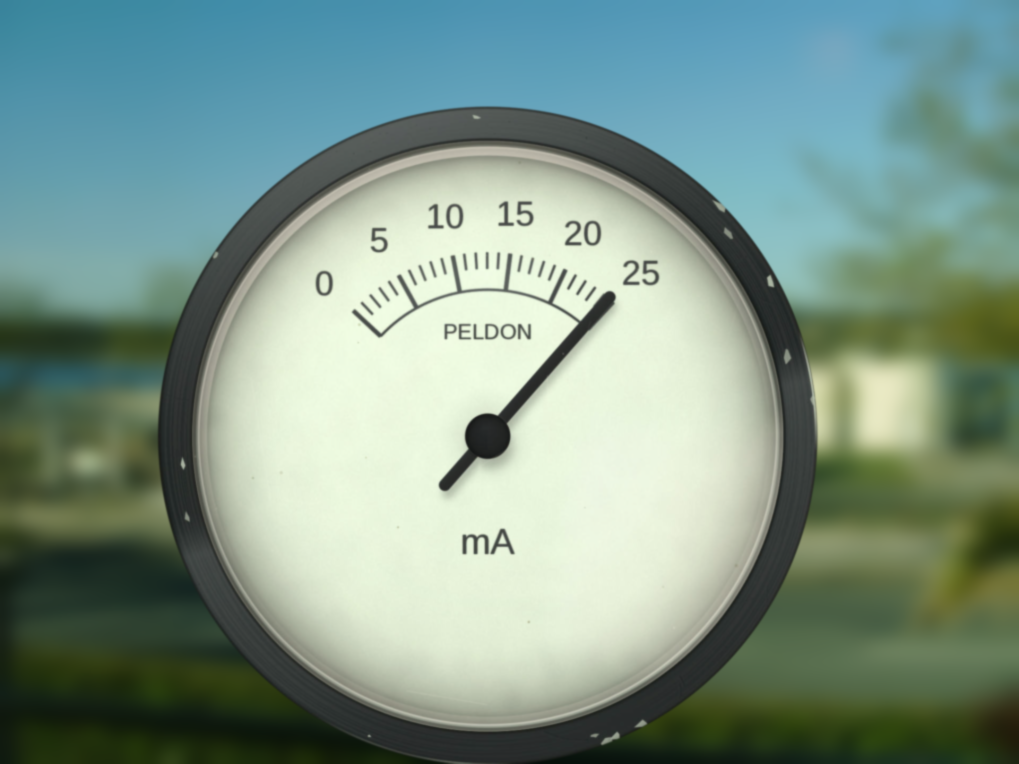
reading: **24.5** mA
